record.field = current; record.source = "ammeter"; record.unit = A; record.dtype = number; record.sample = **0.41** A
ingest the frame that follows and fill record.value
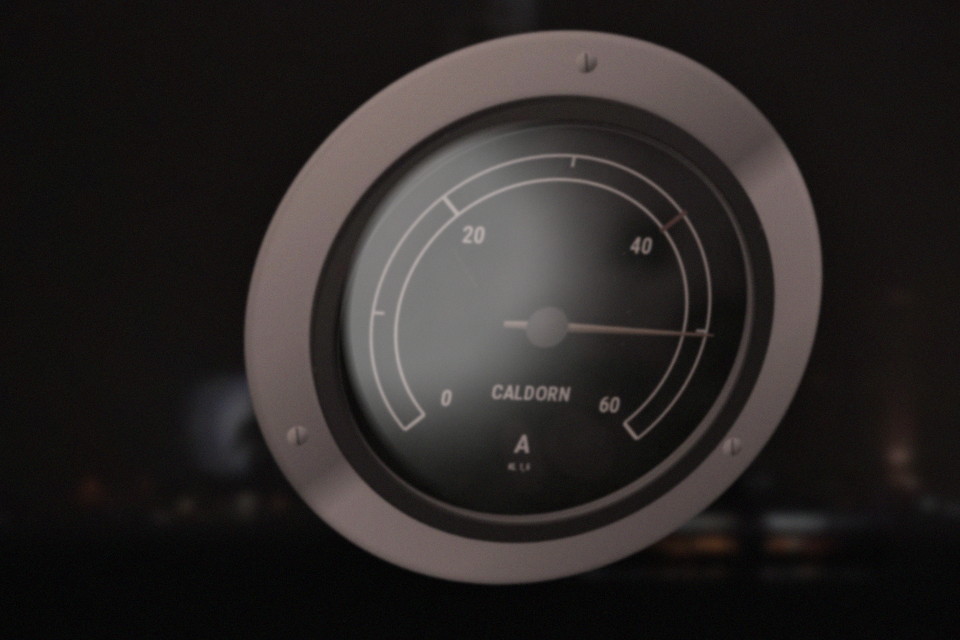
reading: **50** A
